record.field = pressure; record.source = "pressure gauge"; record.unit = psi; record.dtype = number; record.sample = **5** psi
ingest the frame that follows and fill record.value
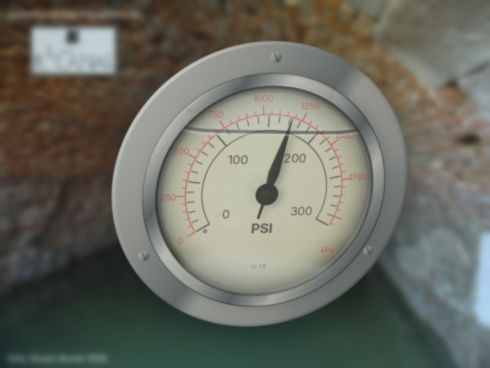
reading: **170** psi
